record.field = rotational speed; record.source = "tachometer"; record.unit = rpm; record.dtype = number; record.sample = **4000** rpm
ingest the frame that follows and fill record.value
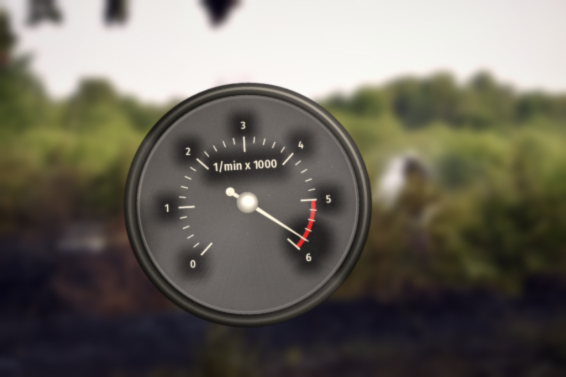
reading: **5800** rpm
